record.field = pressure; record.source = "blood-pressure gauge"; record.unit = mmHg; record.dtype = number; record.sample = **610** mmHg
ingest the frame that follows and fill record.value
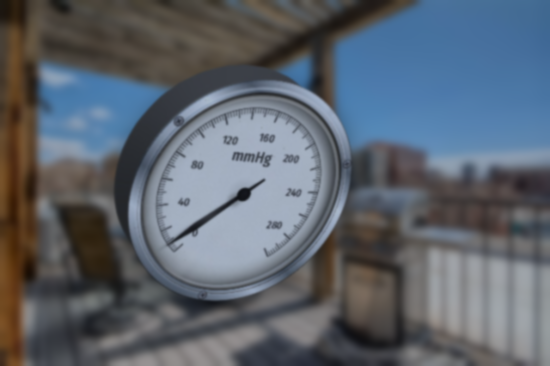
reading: **10** mmHg
